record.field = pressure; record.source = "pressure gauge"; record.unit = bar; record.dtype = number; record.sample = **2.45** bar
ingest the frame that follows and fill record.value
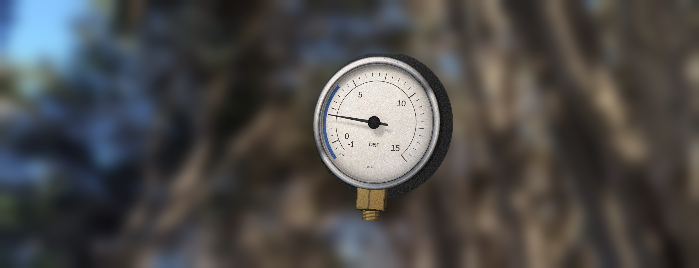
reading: **2** bar
